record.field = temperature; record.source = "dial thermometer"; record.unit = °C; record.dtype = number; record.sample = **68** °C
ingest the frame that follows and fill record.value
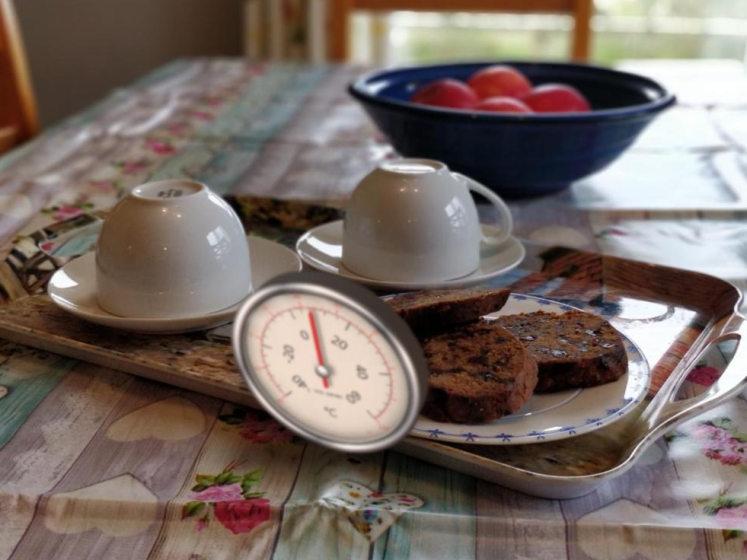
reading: **8** °C
